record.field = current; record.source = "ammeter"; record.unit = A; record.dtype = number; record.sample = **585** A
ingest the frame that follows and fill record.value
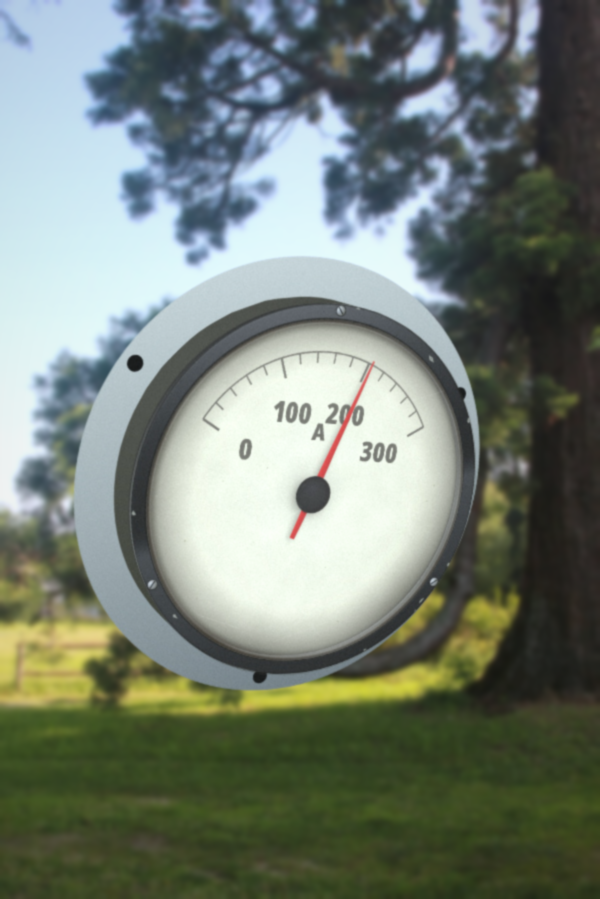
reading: **200** A
